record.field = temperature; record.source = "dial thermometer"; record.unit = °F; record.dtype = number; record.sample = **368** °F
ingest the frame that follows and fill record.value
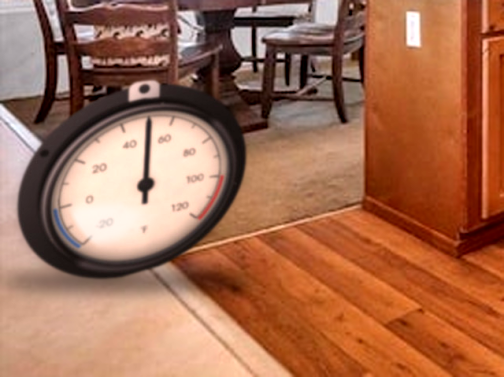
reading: **50** °F
